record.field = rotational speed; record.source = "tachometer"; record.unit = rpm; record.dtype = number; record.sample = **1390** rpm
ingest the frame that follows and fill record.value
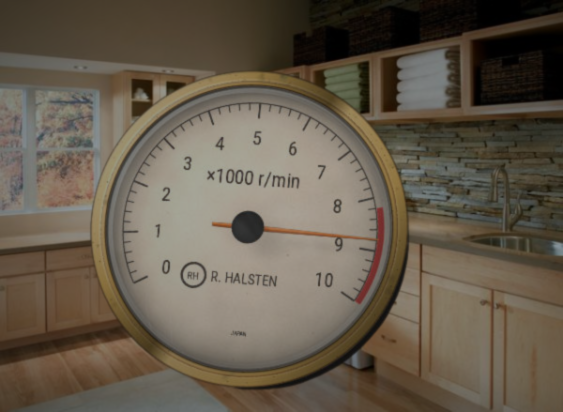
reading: **8800** rpm
